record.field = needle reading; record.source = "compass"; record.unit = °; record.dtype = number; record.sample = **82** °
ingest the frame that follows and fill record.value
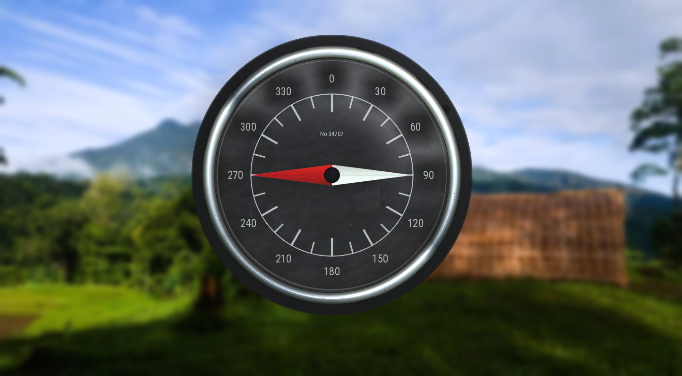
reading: **270** °
